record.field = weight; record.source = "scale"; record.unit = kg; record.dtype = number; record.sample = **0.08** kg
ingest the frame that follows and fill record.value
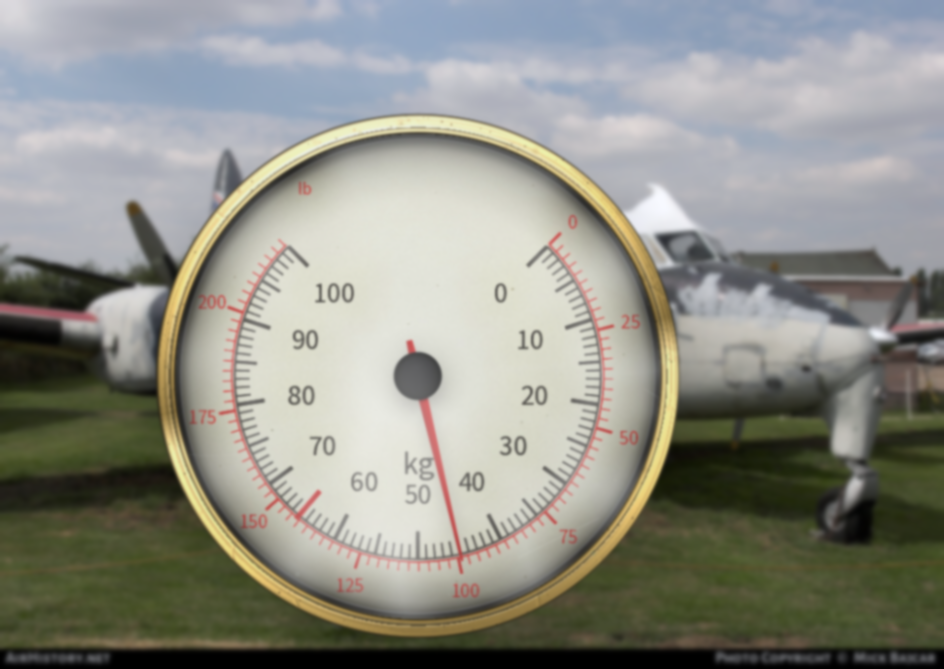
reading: **45** kg
